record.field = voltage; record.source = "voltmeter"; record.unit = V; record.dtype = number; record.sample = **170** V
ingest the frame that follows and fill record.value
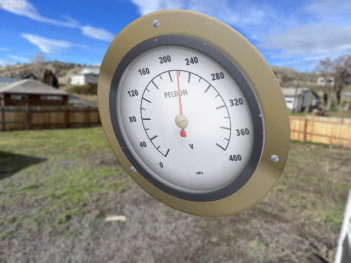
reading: **220** V
